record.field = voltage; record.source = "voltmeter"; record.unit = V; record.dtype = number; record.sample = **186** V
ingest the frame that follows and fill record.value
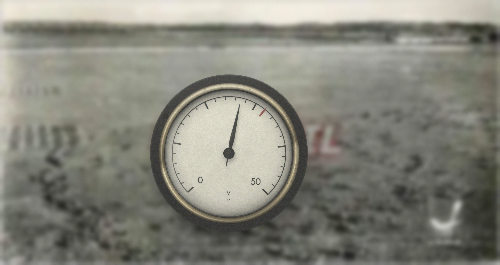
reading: **27** V
